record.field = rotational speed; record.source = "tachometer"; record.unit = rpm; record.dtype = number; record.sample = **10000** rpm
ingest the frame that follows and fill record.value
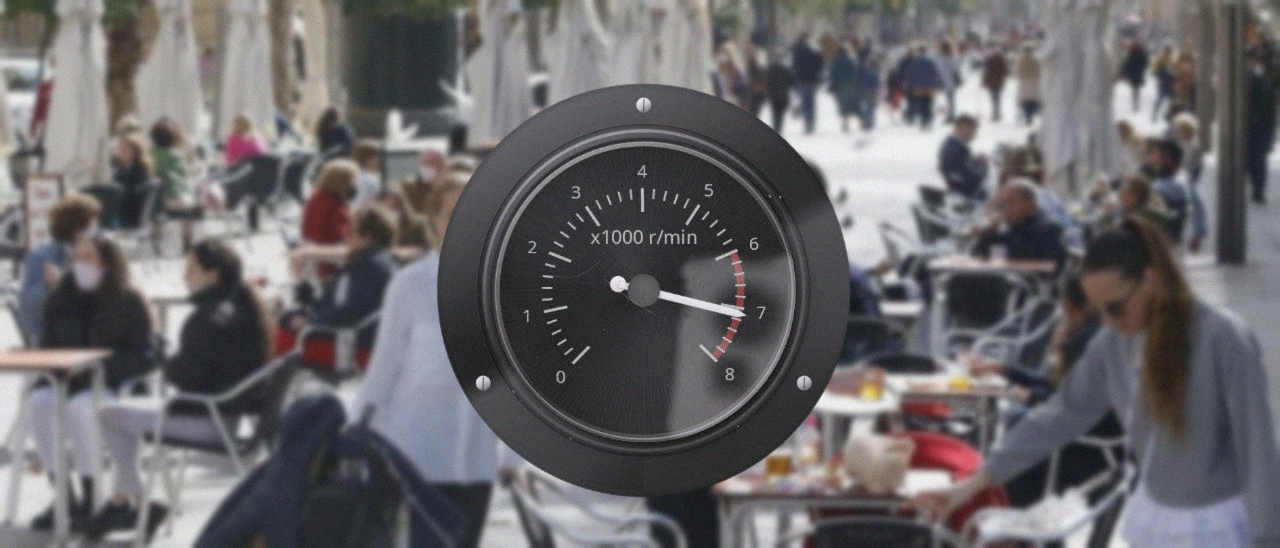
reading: **7100** rpm
